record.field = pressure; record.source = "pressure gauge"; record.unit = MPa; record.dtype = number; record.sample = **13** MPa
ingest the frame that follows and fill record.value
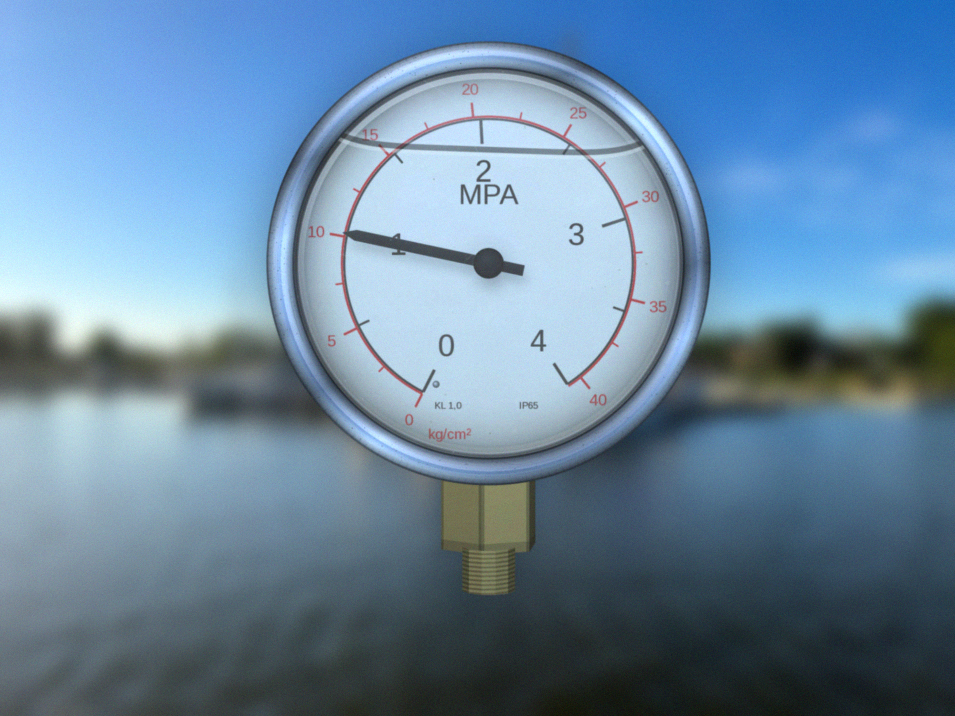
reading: **1** MPa
